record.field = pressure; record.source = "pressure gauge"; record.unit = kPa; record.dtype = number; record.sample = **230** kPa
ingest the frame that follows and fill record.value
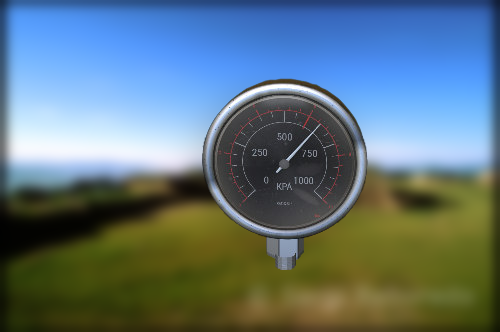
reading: **650** kPa
